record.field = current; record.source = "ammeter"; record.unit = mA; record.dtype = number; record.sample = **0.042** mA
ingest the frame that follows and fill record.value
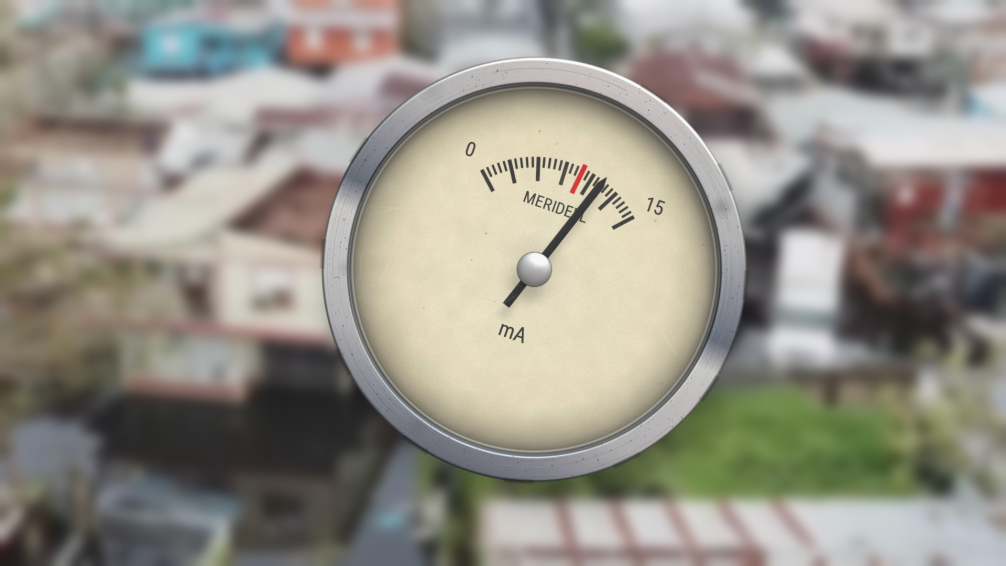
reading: **11** mA
